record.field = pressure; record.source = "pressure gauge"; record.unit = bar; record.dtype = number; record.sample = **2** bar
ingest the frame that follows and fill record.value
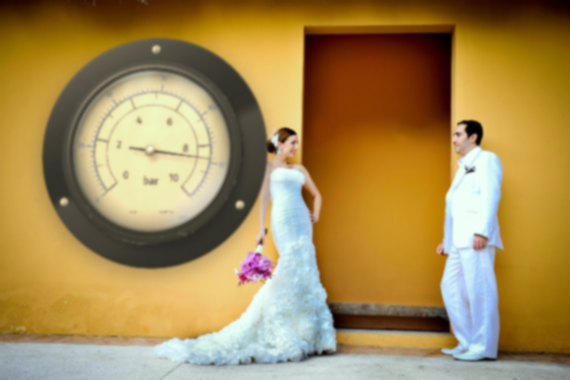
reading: **8.5** bar
